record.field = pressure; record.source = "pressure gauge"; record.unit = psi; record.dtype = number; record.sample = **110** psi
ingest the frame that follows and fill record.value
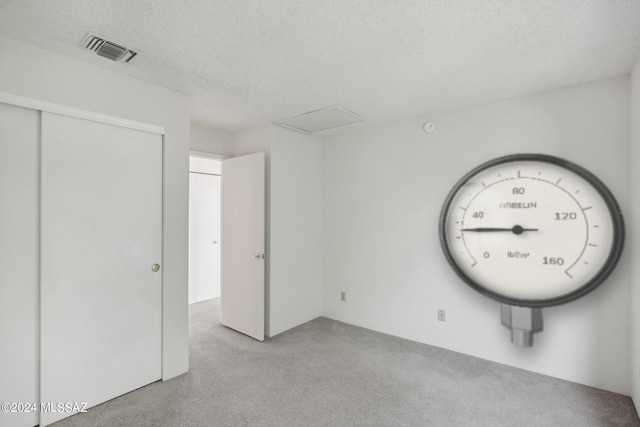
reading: **25** psi
